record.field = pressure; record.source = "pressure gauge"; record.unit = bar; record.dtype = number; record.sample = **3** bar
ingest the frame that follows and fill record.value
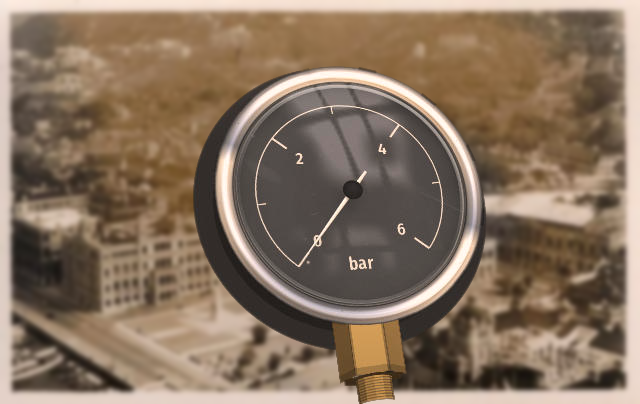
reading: **0** bar
